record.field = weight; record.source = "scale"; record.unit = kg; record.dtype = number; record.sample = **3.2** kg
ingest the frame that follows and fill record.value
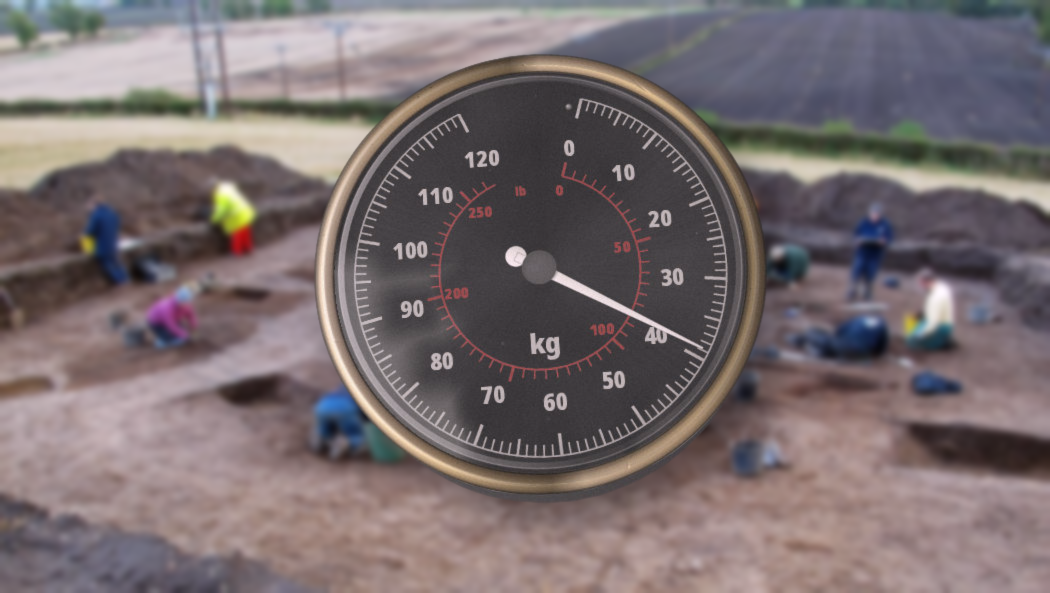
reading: **39** kg
